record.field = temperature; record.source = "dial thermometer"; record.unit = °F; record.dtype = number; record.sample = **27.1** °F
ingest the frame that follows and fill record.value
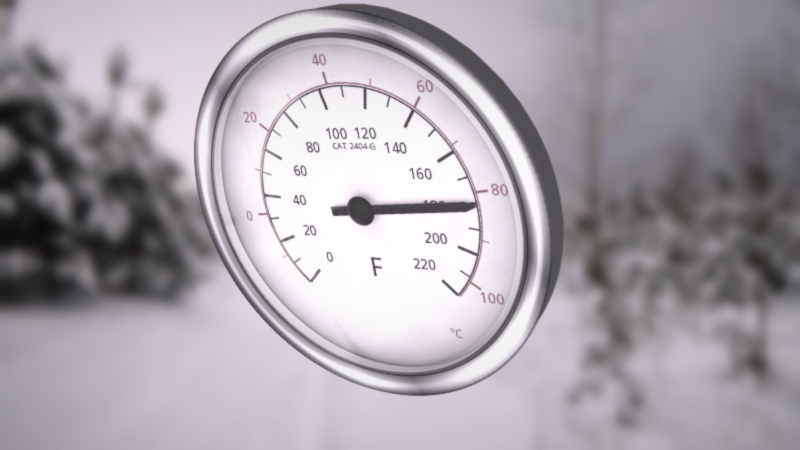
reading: **180** °F
